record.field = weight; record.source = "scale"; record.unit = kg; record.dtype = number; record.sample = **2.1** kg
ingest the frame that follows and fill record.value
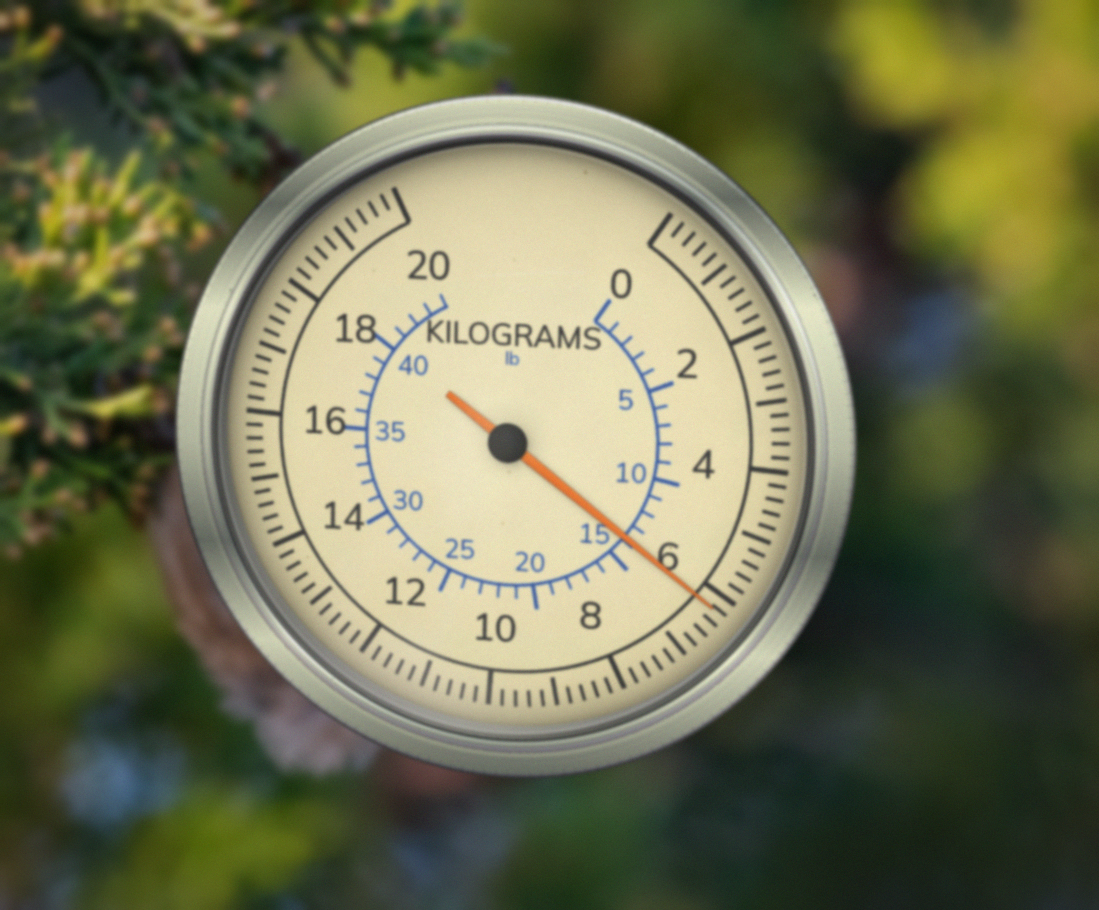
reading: **6.2** kg
